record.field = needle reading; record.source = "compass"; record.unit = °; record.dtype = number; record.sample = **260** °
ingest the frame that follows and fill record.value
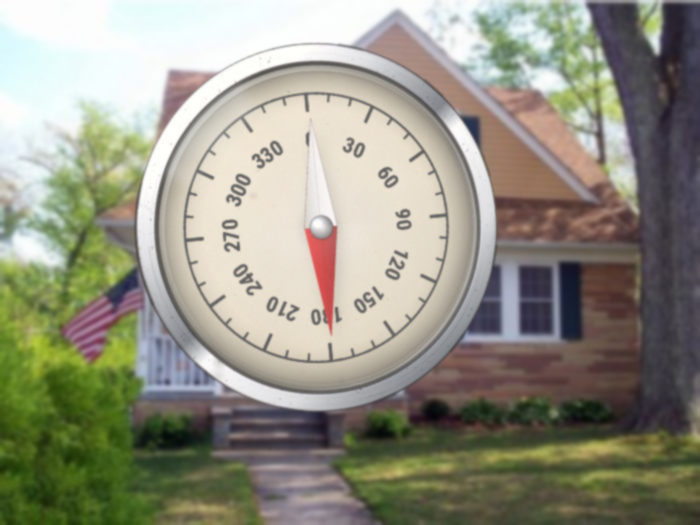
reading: **180** °
